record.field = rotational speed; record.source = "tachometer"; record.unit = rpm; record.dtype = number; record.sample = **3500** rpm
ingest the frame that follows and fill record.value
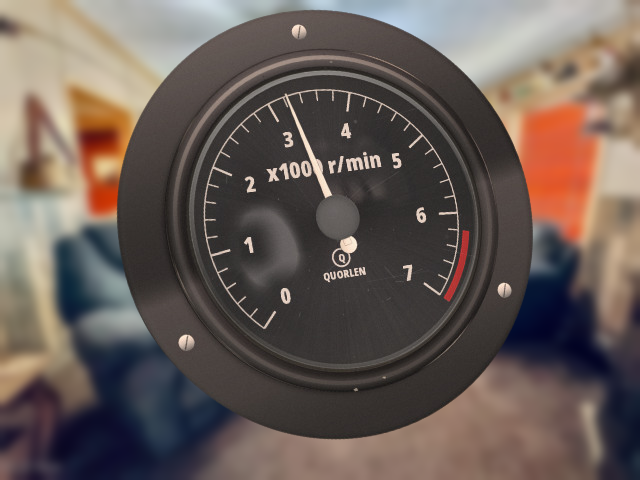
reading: **3200** rpm
